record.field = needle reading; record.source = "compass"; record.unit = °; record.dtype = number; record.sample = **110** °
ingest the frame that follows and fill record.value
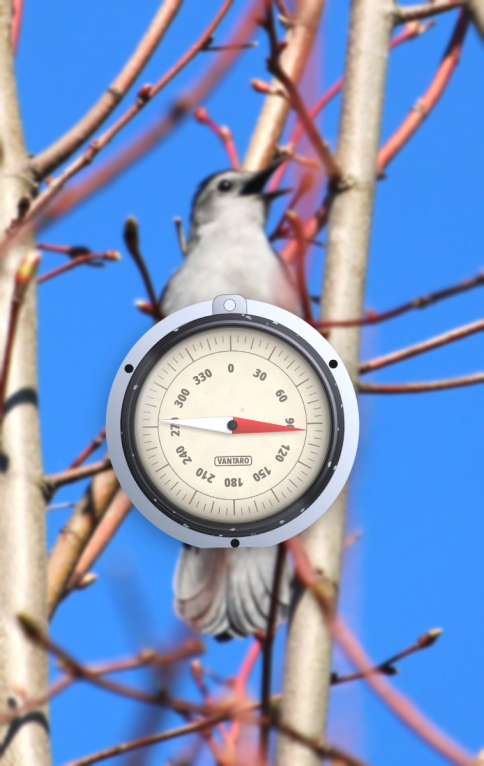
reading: **95** °
